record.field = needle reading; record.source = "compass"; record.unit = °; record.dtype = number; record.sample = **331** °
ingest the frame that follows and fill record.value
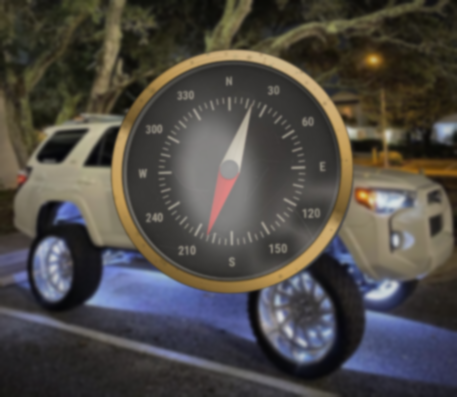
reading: **200** °
